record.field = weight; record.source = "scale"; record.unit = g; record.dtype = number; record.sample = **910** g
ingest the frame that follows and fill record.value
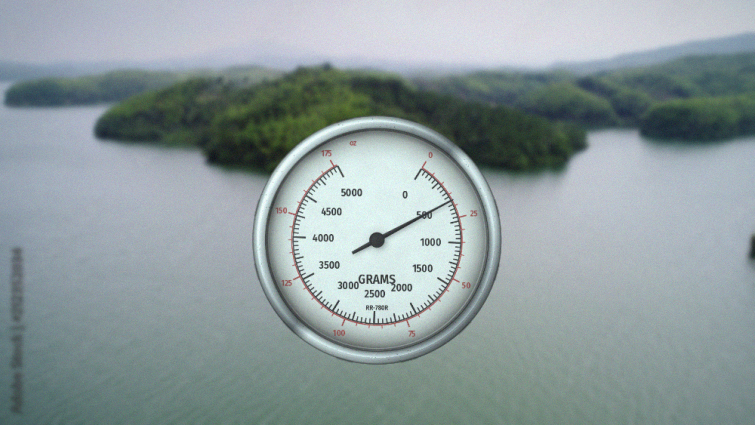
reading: **500** g
